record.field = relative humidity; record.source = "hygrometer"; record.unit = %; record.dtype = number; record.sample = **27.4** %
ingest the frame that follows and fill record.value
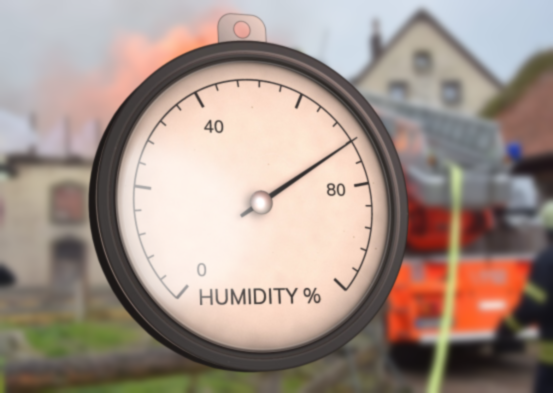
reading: **72** %
